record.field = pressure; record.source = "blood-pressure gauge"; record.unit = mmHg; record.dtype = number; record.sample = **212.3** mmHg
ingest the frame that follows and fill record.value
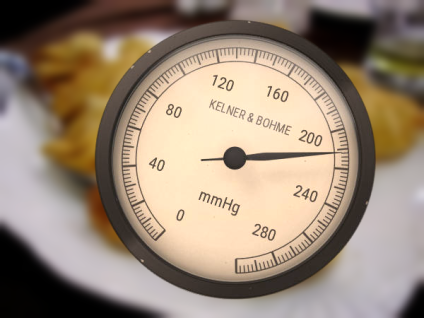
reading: **212** mmHg
